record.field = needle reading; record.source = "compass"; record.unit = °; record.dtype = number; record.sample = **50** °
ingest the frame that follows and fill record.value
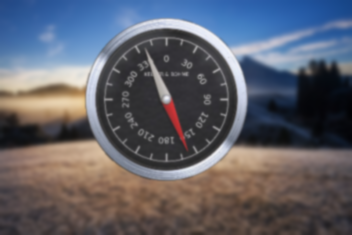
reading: **157.5** °
